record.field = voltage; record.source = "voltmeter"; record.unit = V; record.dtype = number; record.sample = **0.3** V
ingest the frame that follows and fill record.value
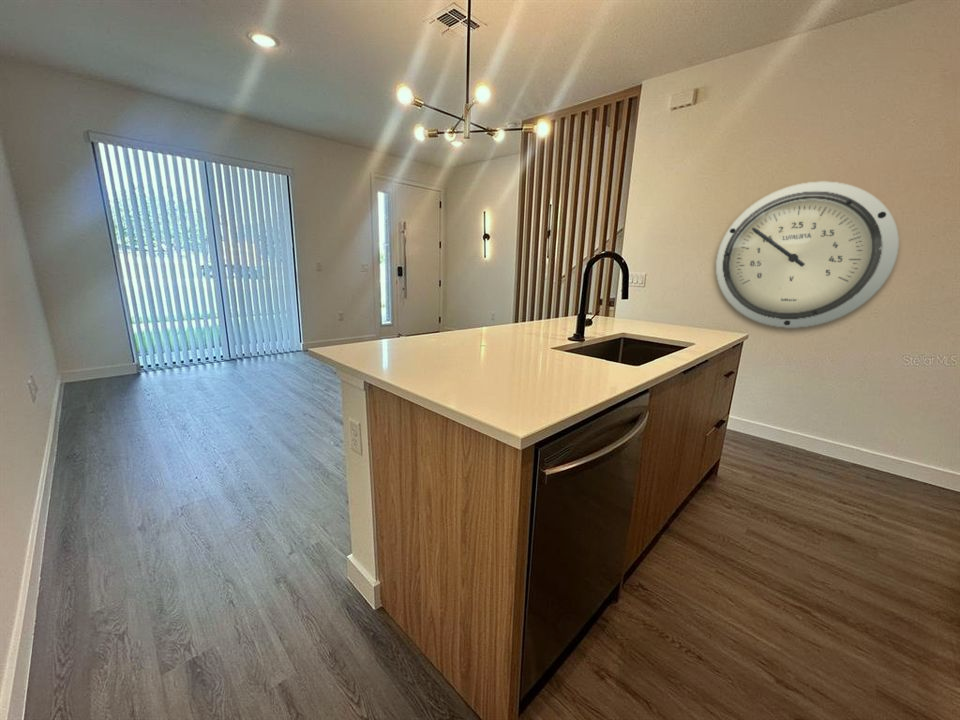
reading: **1.5** V
